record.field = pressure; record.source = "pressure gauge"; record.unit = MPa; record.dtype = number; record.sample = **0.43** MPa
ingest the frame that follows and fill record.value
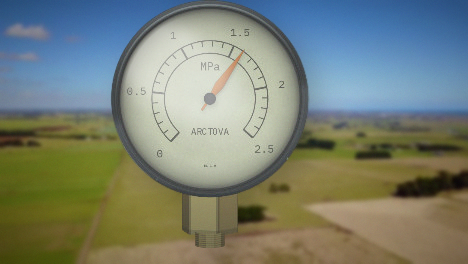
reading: **1.6** MPa
